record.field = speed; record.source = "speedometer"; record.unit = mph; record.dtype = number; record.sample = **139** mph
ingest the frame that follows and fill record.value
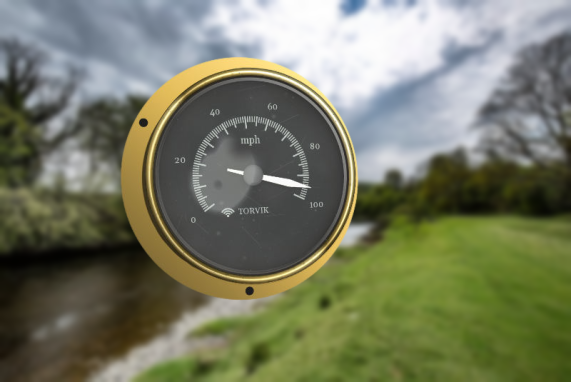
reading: **95** mph
